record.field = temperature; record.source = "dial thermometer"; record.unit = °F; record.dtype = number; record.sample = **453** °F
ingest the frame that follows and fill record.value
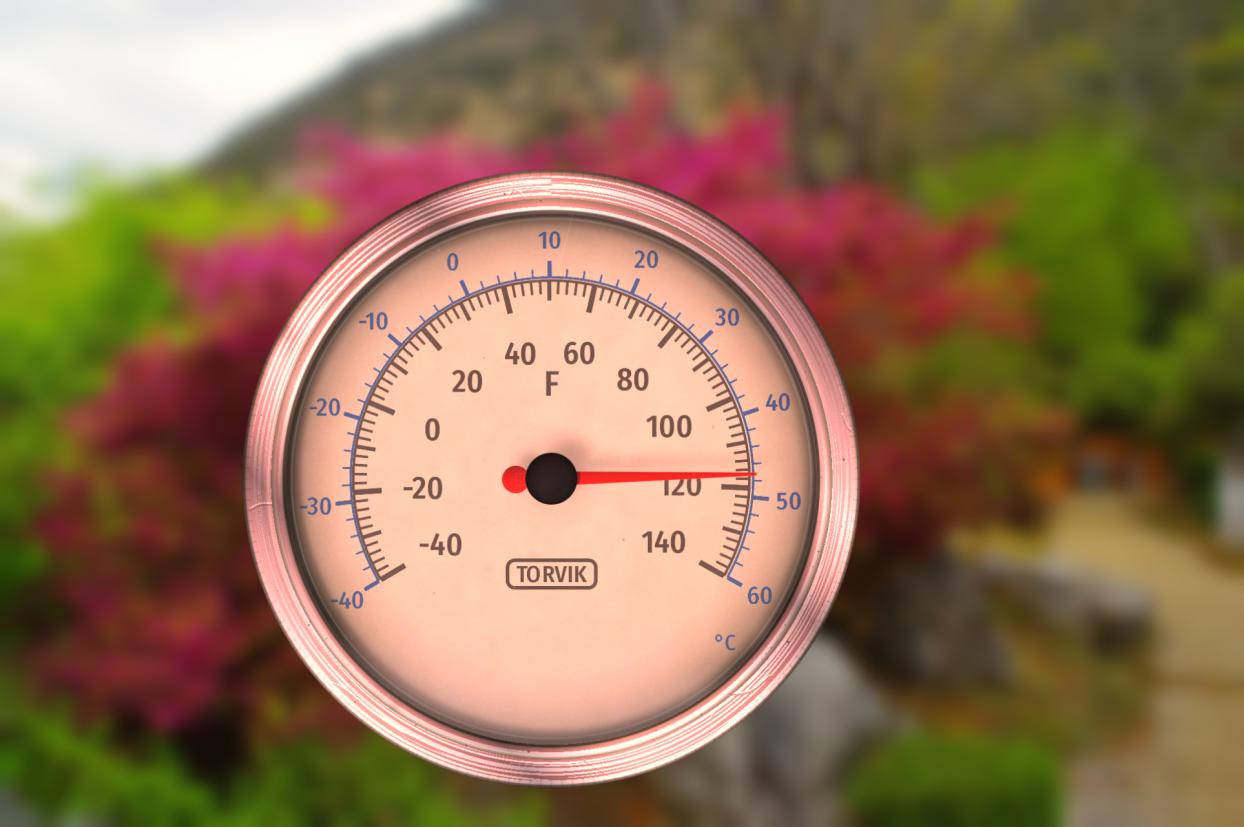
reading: **117** °F
